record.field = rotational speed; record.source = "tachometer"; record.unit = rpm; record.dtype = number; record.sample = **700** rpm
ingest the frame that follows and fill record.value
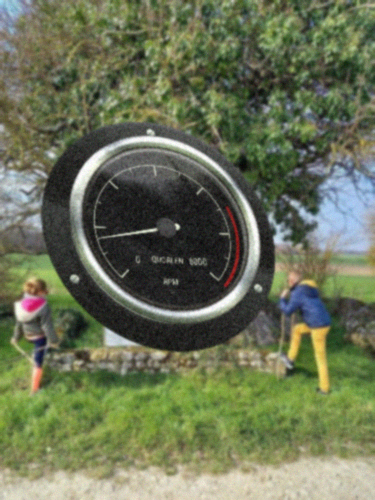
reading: **750** rpm
